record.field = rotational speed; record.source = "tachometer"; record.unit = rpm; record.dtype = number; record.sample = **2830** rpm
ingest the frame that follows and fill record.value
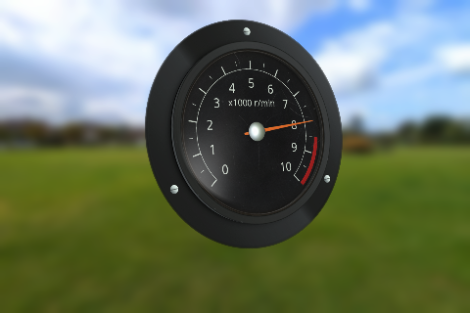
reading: **8000** rpm
